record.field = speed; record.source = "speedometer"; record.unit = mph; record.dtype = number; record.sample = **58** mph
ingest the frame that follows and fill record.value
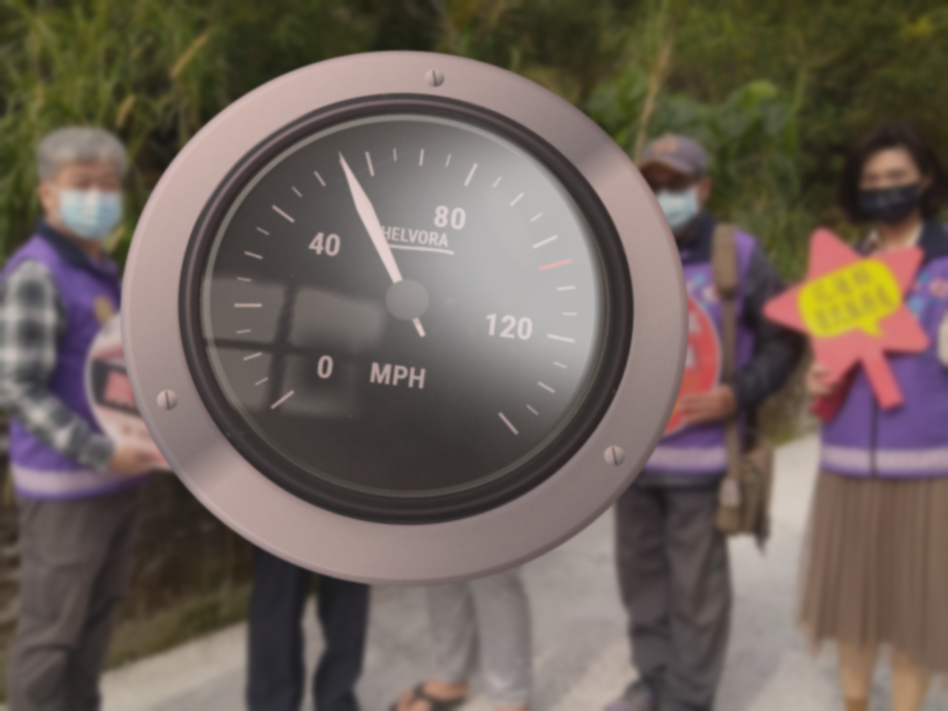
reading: **55** mph
